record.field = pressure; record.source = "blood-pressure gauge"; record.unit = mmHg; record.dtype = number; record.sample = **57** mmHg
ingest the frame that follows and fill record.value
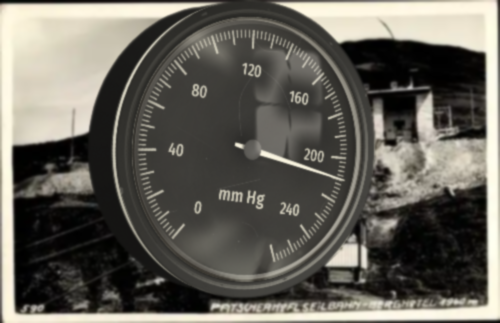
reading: **210** mmHg
